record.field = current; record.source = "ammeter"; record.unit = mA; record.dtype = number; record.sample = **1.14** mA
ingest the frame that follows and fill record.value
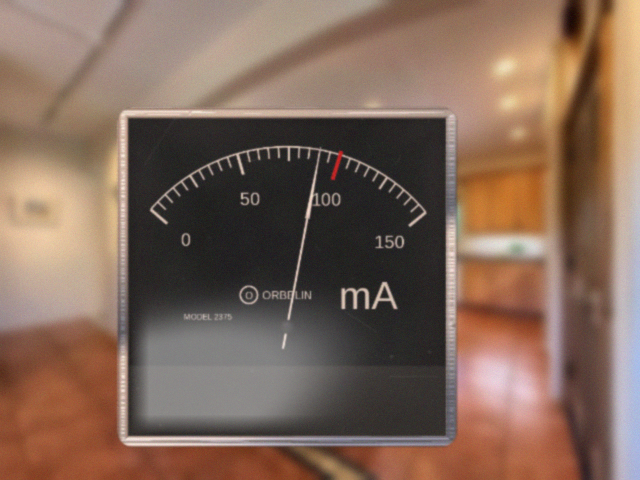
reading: **90** mA
